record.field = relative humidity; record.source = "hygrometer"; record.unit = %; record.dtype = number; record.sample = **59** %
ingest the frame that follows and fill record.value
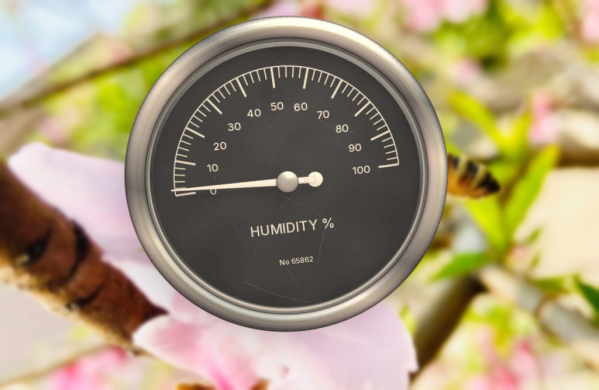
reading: **2** %
